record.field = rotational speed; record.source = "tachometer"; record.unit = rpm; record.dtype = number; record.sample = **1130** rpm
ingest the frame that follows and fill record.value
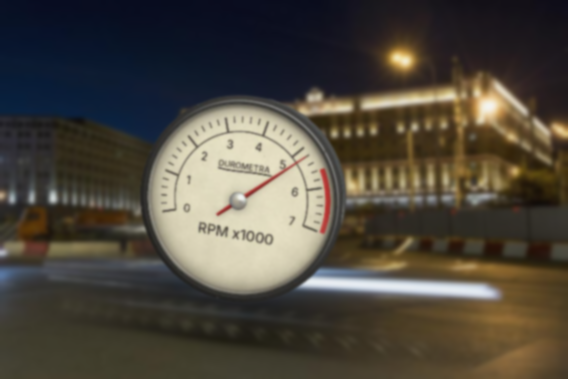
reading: **5200** rpm
